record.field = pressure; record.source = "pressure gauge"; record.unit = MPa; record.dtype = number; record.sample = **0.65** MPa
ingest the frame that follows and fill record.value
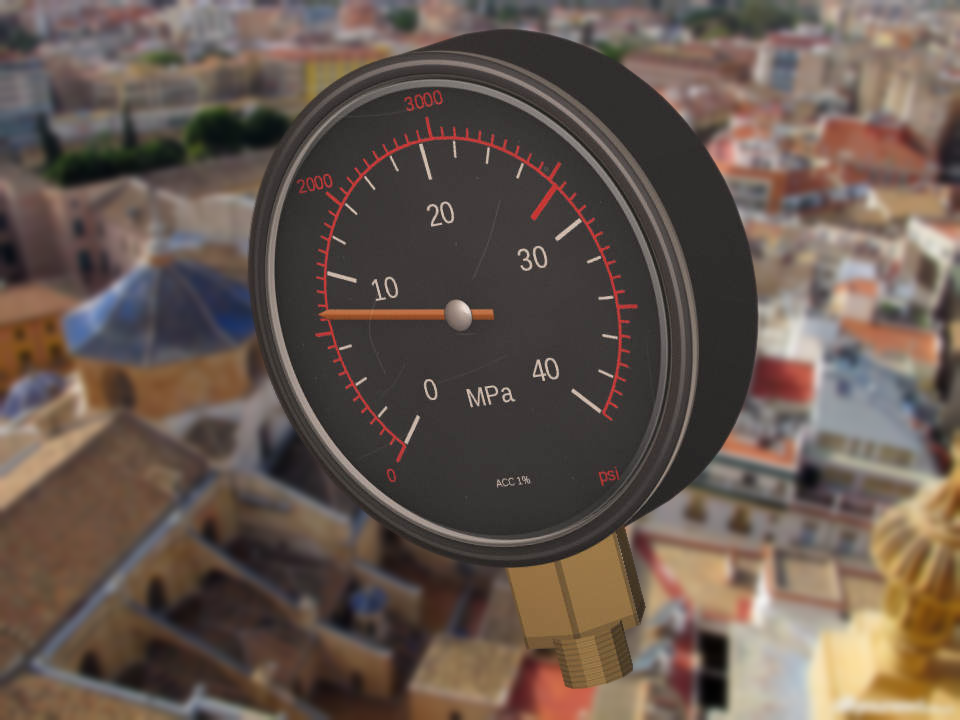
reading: **8** MPa
